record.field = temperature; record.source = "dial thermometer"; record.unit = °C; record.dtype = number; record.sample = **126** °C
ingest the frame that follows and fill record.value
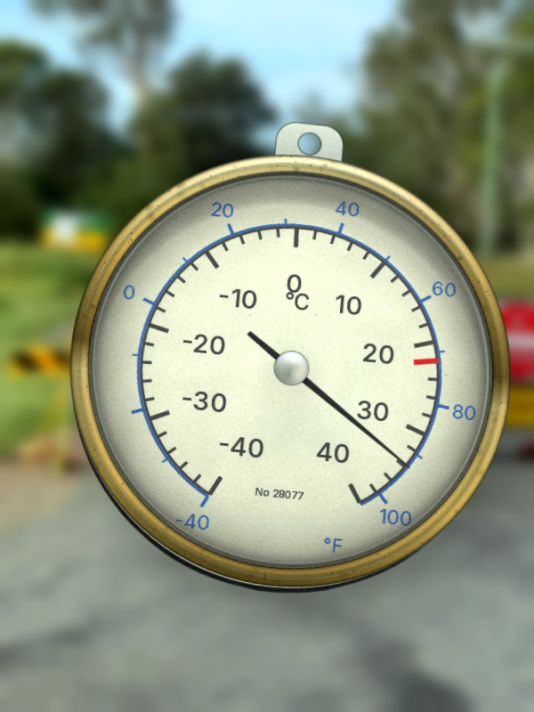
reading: **34** °C
